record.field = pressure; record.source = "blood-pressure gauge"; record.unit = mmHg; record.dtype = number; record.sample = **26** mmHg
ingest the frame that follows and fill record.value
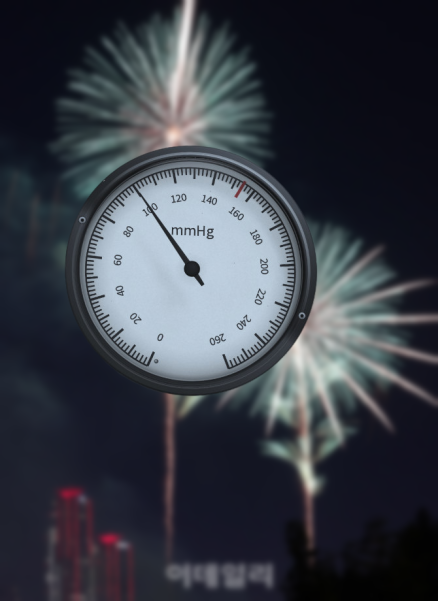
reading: **100** mmHg
